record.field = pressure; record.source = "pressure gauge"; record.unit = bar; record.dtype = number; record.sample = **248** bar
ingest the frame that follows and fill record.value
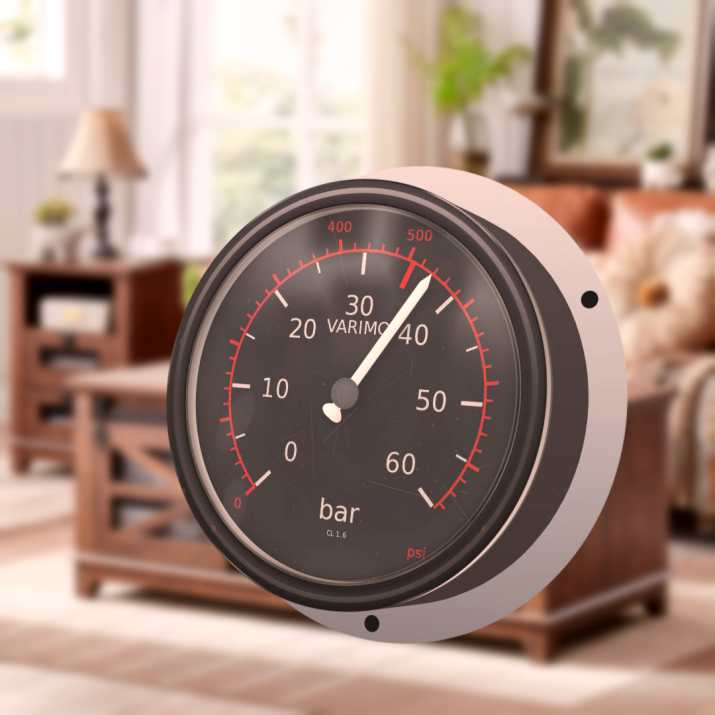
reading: **37.5** bar
